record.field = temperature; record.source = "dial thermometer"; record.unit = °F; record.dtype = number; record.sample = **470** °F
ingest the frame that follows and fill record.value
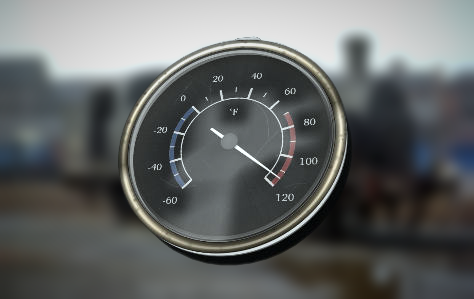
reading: **115** °F
